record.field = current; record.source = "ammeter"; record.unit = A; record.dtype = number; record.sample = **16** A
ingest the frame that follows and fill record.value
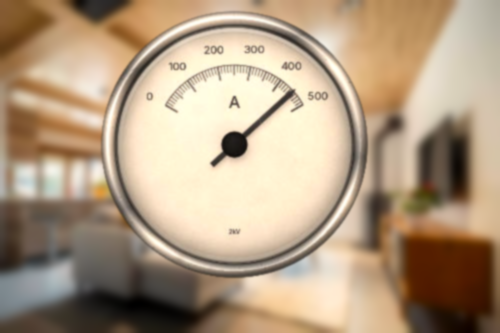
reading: **450** A
